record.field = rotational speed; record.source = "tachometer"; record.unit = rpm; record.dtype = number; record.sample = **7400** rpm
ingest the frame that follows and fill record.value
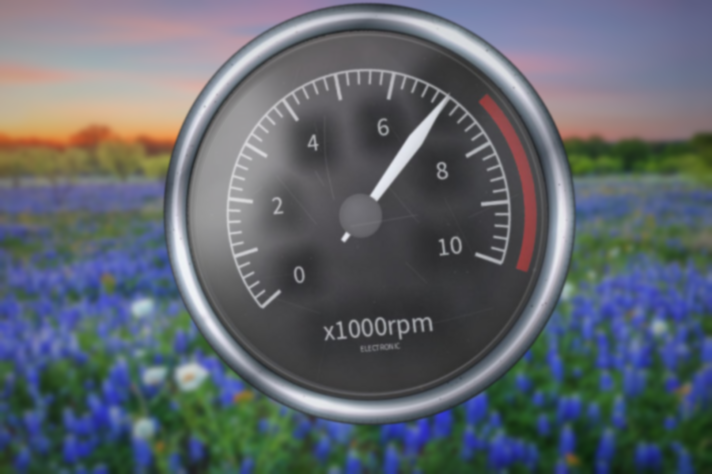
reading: **7000** rpm
